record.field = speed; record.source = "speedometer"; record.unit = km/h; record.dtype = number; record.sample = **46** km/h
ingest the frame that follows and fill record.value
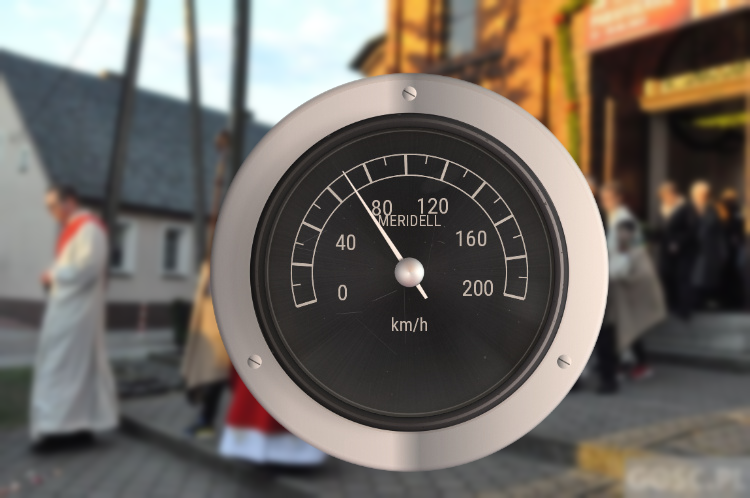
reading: **70** km/h
